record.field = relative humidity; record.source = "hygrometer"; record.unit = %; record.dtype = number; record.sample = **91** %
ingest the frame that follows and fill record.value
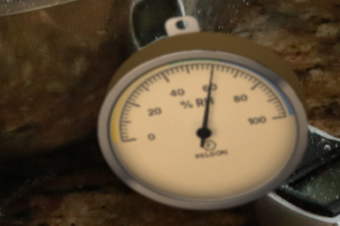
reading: **60** %
